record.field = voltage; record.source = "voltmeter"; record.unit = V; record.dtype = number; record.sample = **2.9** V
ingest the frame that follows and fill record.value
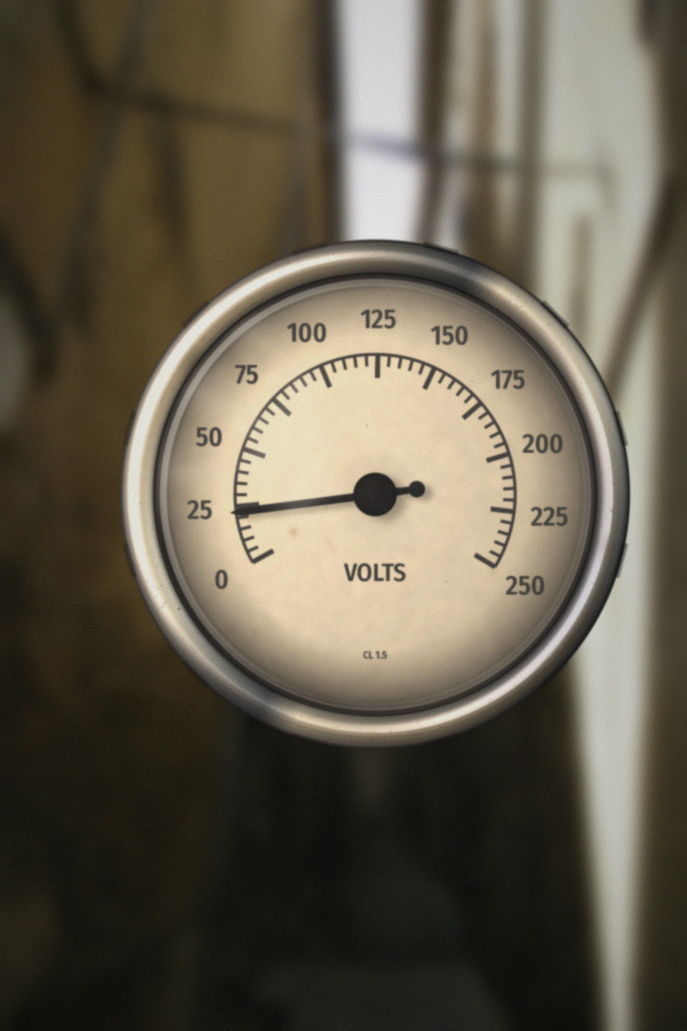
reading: **22.5** V
